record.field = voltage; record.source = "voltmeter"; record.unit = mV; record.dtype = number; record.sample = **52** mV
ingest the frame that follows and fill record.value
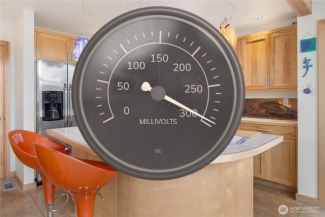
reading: **295** mV
